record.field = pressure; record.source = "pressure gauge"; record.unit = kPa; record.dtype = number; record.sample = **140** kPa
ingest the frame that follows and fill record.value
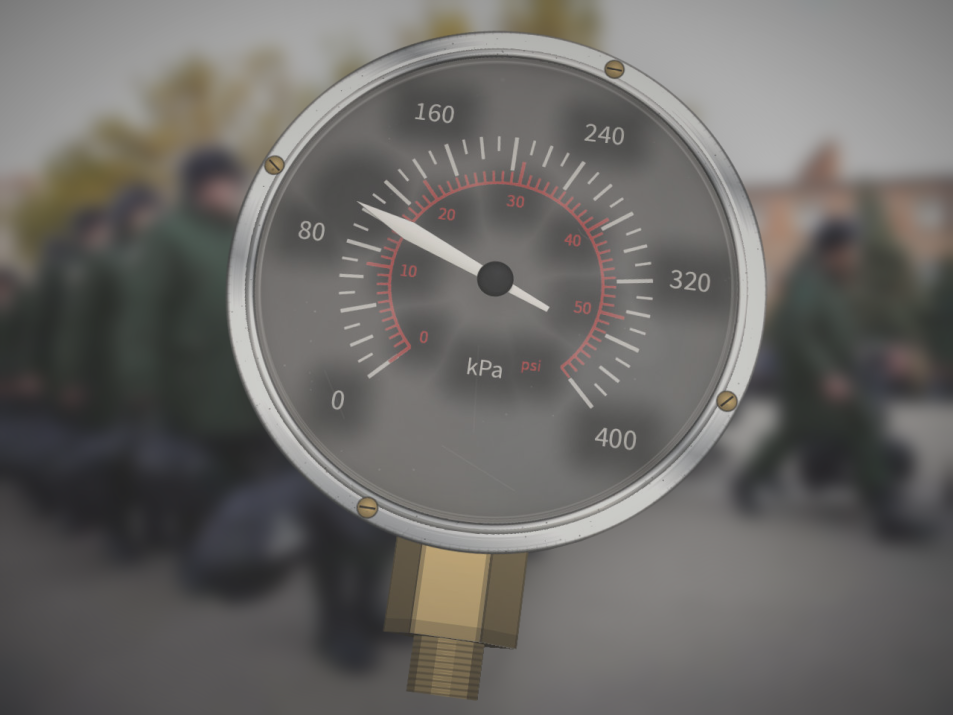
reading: **100** kPa
